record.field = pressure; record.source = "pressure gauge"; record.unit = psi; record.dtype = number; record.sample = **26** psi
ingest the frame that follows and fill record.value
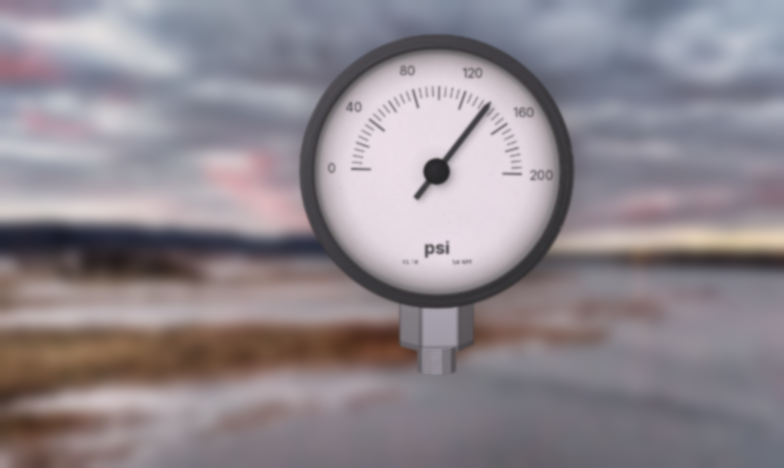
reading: **140** psi
